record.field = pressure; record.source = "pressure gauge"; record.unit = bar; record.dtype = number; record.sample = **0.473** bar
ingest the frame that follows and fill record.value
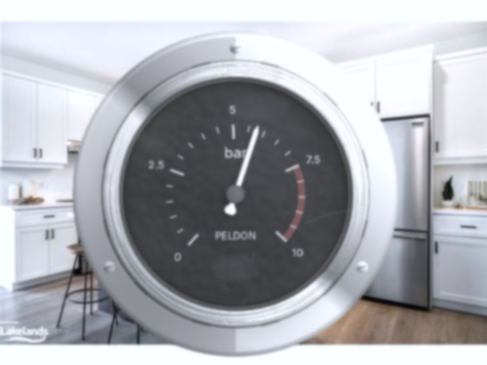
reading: **5.75** bar
